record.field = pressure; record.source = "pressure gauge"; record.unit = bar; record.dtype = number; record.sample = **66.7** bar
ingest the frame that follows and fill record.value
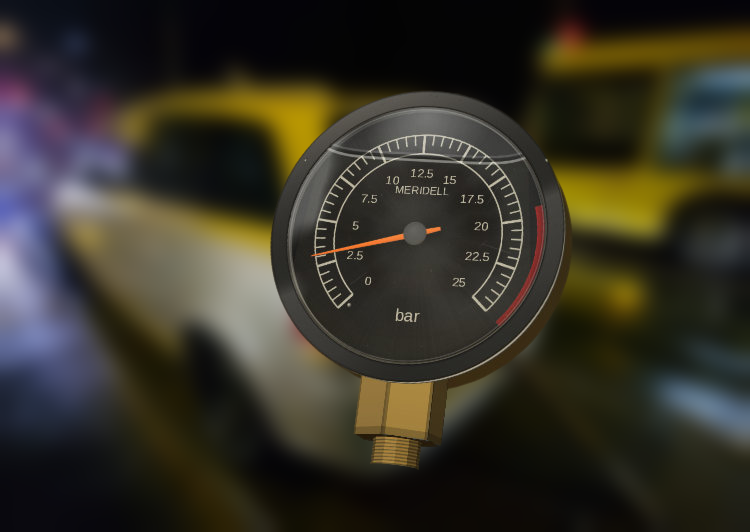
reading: **3** bar
